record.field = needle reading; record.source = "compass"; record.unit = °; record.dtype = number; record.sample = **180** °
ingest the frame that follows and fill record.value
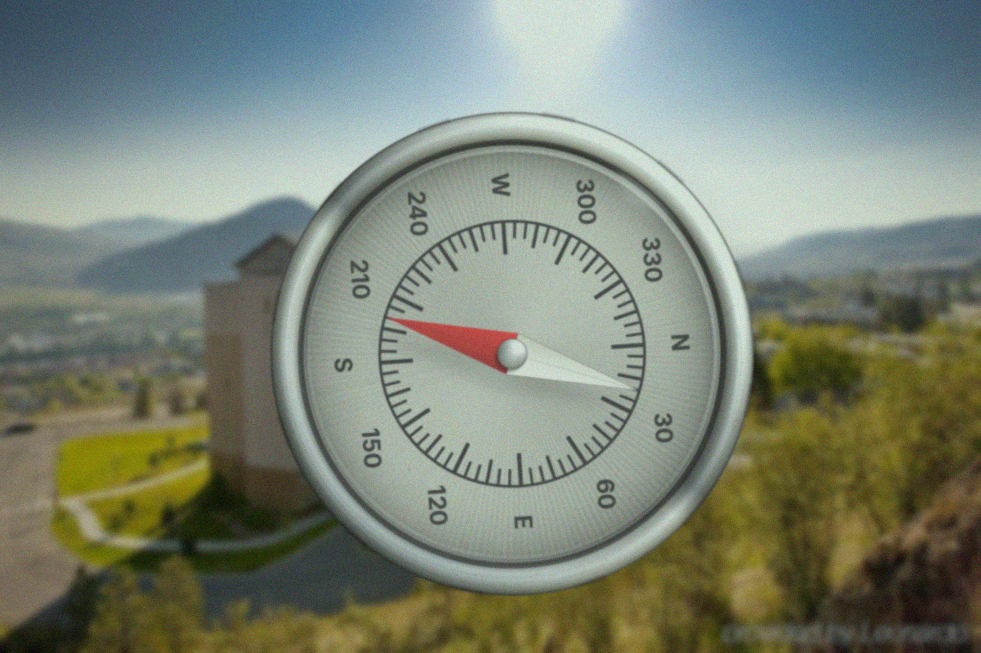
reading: **200** °
